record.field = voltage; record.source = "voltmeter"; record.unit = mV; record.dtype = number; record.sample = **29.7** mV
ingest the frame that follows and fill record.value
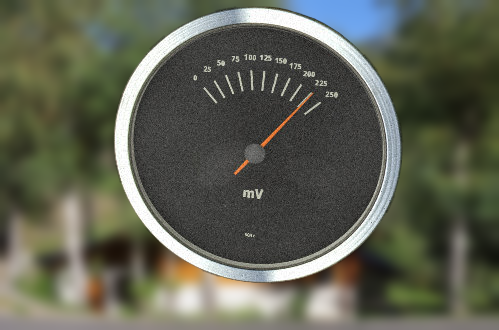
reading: **225** mV
